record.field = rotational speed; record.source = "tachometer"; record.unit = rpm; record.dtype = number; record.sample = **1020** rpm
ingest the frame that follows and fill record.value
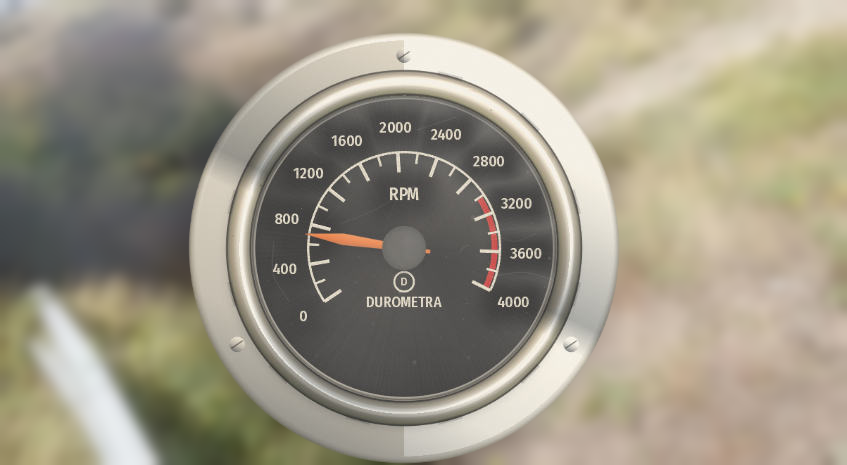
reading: **700** rpm
